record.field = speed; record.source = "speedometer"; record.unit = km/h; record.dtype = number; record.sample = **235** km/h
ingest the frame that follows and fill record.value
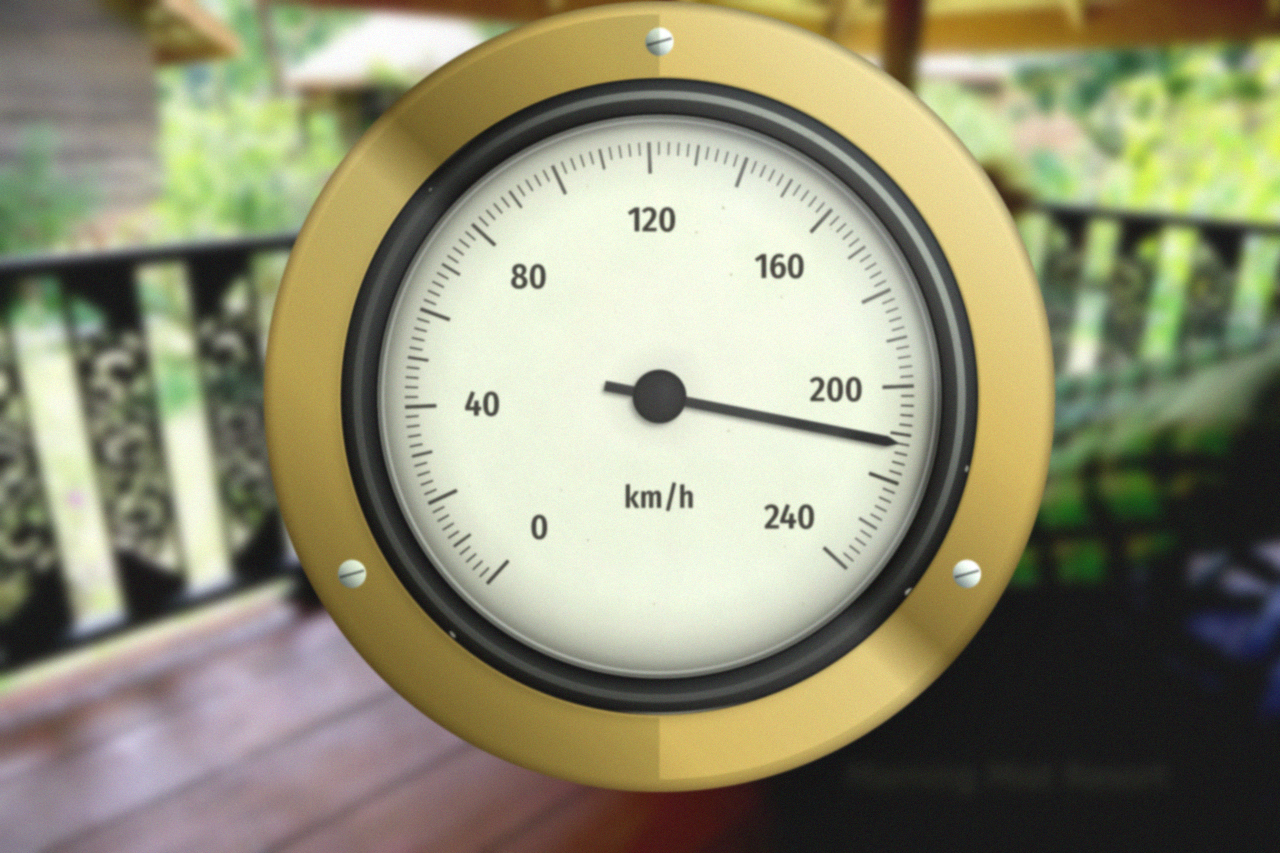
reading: **212** km/h
